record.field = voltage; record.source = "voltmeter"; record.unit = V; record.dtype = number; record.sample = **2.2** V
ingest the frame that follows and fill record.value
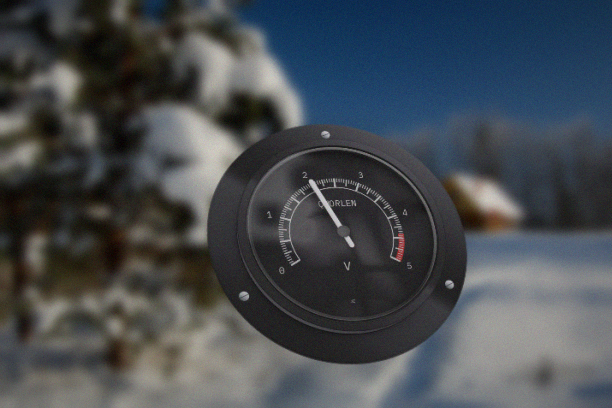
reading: **2** V
